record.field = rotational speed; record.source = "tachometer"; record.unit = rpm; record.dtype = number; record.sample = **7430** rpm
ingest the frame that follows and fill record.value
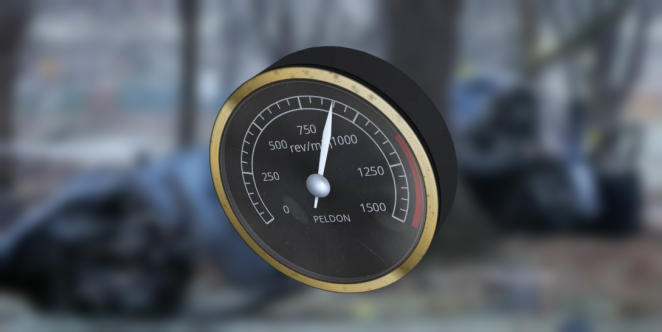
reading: **900** rpm
